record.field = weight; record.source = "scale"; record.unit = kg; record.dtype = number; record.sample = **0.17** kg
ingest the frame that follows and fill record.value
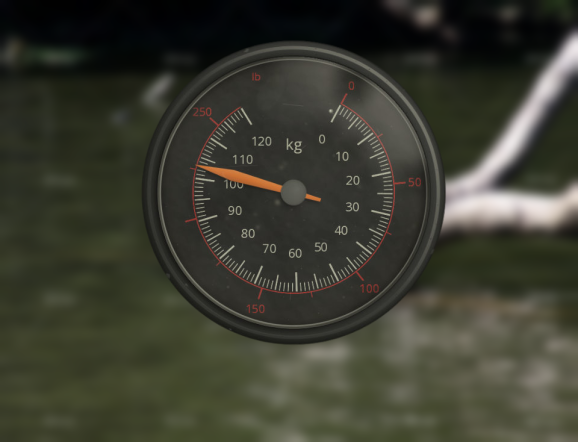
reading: **103** kg
